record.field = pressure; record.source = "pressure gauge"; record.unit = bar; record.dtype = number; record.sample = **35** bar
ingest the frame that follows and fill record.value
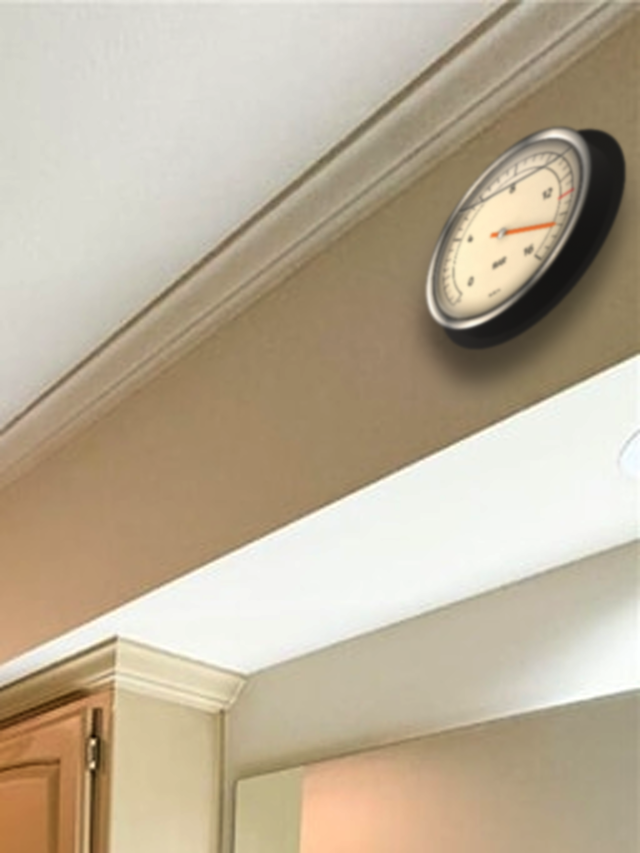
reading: **14.5** bar
